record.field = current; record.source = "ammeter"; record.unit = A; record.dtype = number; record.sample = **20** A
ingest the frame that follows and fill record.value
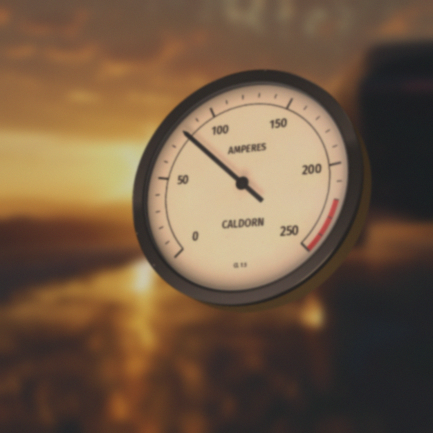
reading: **80** A
